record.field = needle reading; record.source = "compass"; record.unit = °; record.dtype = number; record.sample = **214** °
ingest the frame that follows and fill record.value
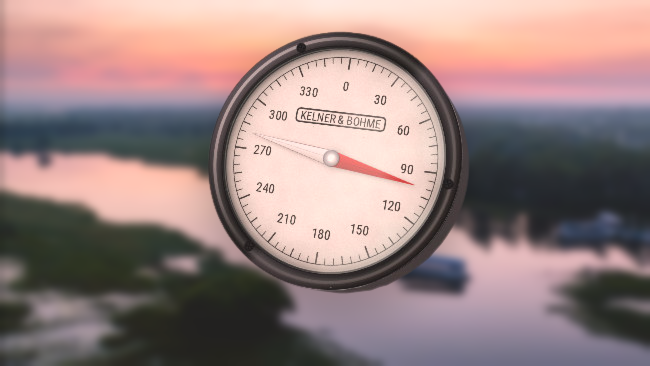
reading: **100** °
